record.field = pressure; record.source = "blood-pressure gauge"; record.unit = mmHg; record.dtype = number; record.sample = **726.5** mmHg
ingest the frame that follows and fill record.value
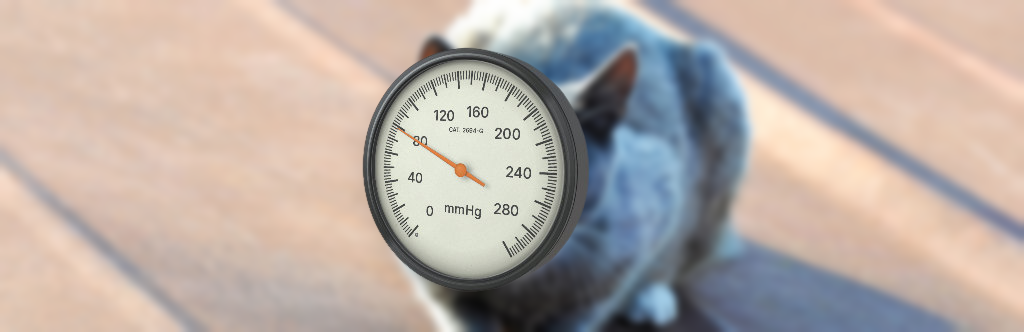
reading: **80** mmHg
